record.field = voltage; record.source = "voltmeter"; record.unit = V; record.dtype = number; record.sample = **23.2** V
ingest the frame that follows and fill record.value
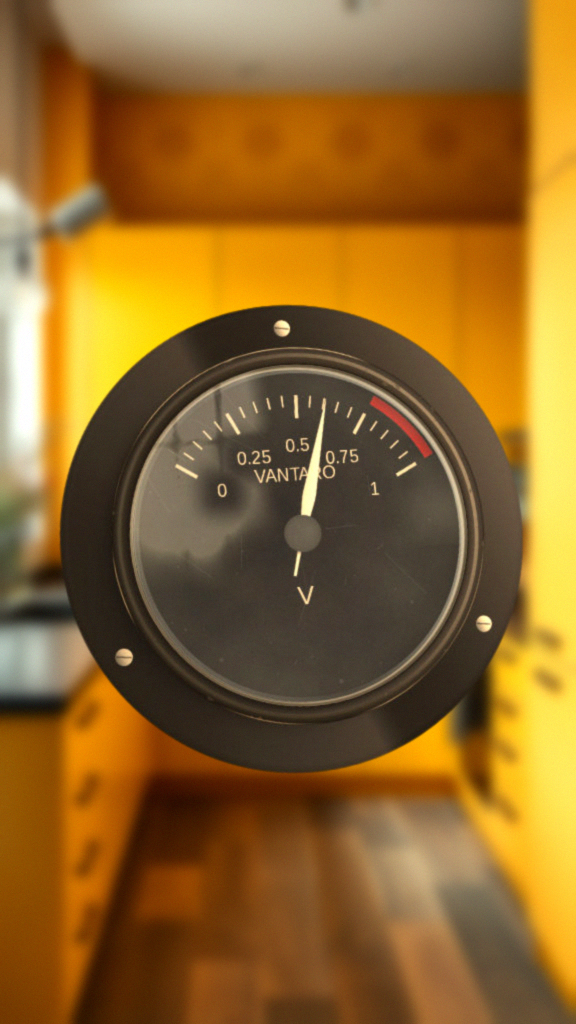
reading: **0.6** V
